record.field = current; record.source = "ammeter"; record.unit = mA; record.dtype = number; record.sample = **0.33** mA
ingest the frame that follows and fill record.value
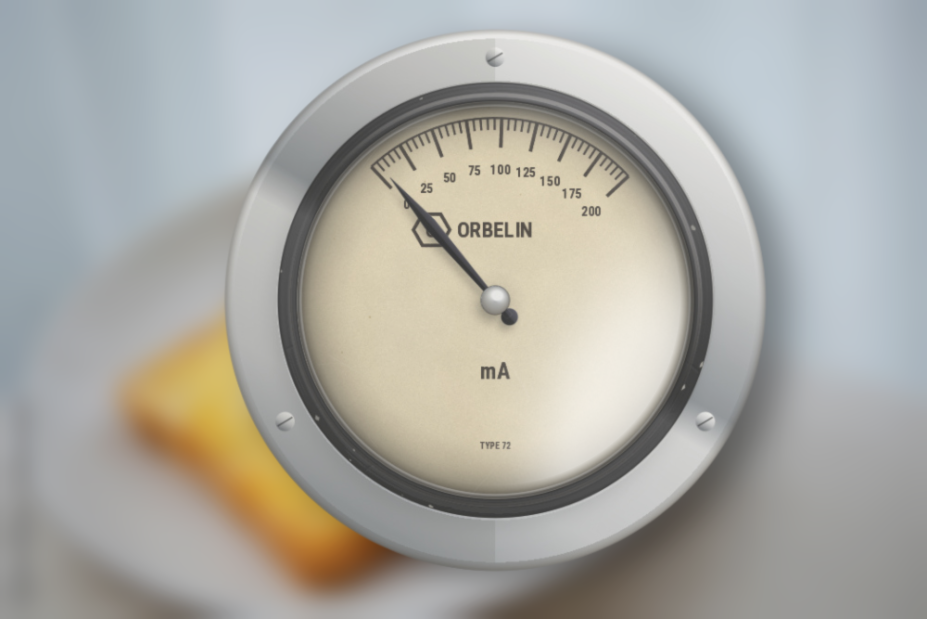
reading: **5** mA
